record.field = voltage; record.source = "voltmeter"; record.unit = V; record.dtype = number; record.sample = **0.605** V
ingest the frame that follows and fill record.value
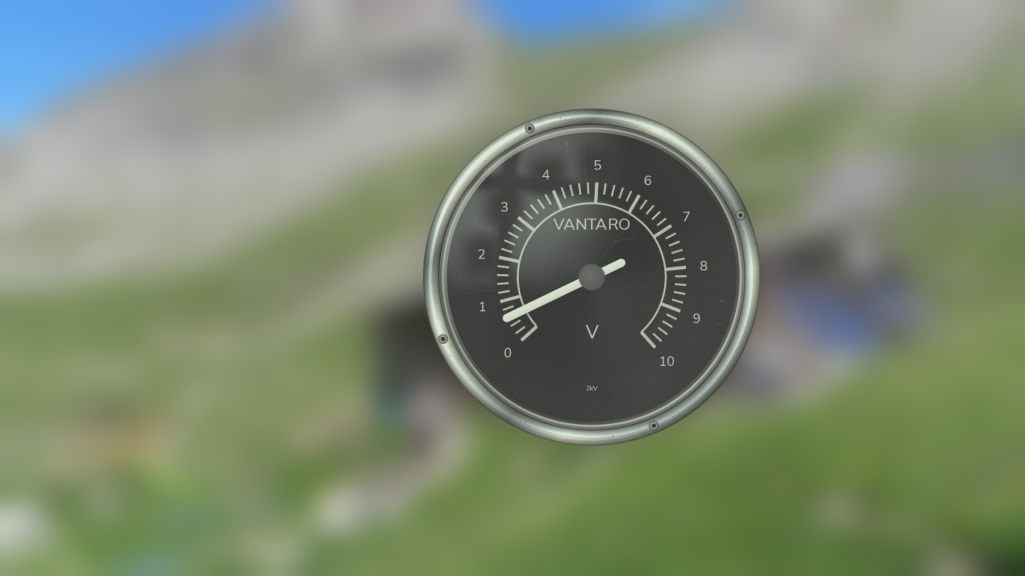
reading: **0.6** V
